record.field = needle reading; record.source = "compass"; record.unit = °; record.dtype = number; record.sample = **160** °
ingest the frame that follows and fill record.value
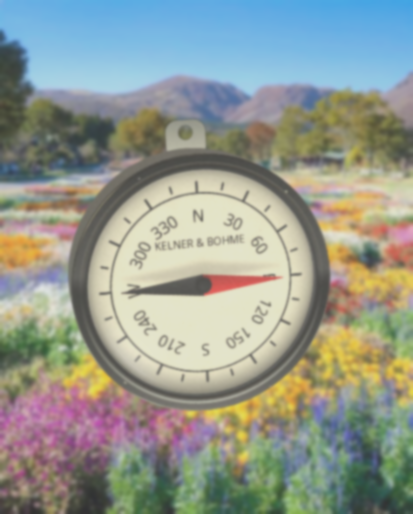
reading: **90** °
